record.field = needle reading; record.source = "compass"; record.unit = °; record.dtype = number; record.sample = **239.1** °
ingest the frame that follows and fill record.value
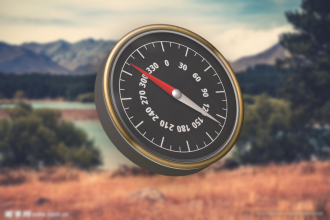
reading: **310** °
